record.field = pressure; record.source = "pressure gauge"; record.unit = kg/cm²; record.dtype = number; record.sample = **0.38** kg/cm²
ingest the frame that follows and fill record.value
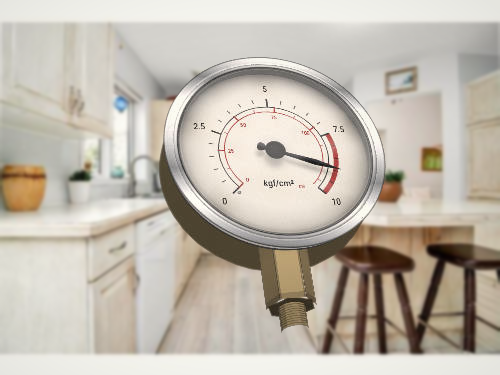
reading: **9** kg/cm²
